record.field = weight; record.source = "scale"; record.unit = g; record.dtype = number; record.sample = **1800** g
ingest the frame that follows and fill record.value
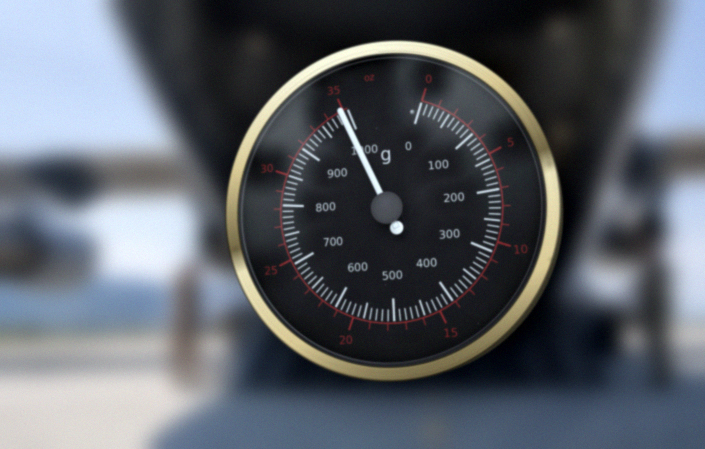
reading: **990** g
